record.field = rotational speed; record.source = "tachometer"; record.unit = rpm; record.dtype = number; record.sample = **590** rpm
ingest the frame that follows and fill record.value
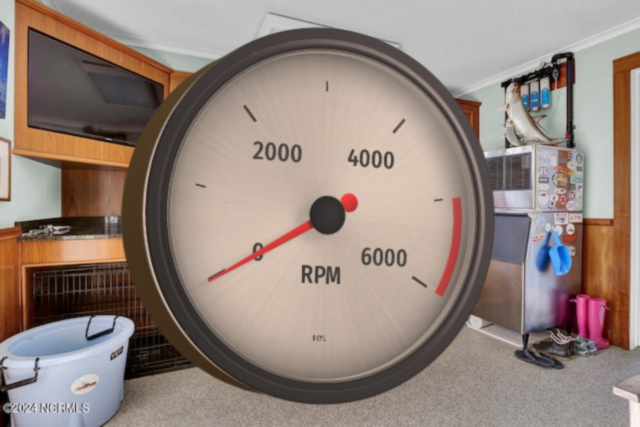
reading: **0** rpm
